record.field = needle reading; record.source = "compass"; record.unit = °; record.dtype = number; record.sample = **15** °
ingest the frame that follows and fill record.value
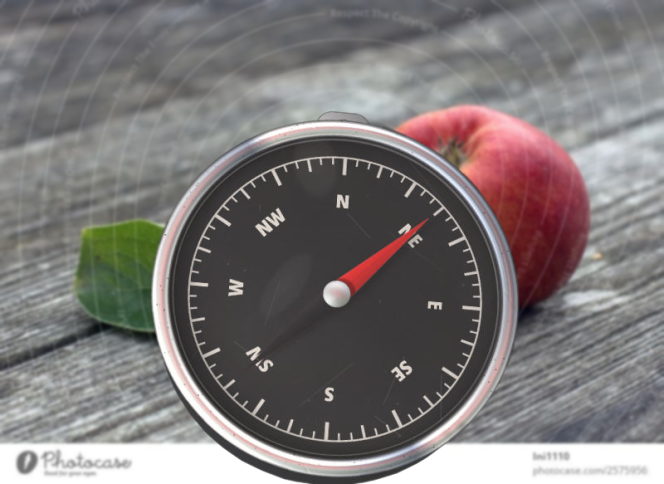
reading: **45** °
